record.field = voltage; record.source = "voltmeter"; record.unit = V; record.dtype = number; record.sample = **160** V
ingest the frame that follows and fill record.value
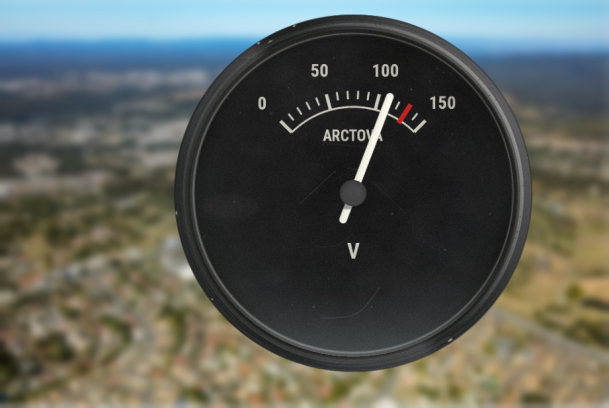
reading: **110** V
